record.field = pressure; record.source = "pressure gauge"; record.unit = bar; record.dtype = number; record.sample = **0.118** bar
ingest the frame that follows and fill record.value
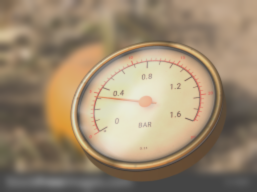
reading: **0.3** bar
